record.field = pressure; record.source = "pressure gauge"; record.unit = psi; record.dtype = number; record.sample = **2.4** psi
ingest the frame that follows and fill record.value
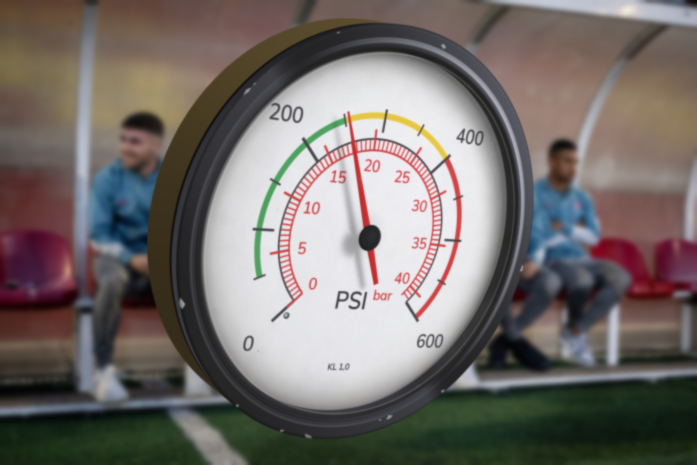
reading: **250** psi
